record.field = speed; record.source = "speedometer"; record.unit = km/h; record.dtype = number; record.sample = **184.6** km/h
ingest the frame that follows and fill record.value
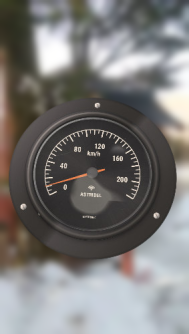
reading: **10** km/h
